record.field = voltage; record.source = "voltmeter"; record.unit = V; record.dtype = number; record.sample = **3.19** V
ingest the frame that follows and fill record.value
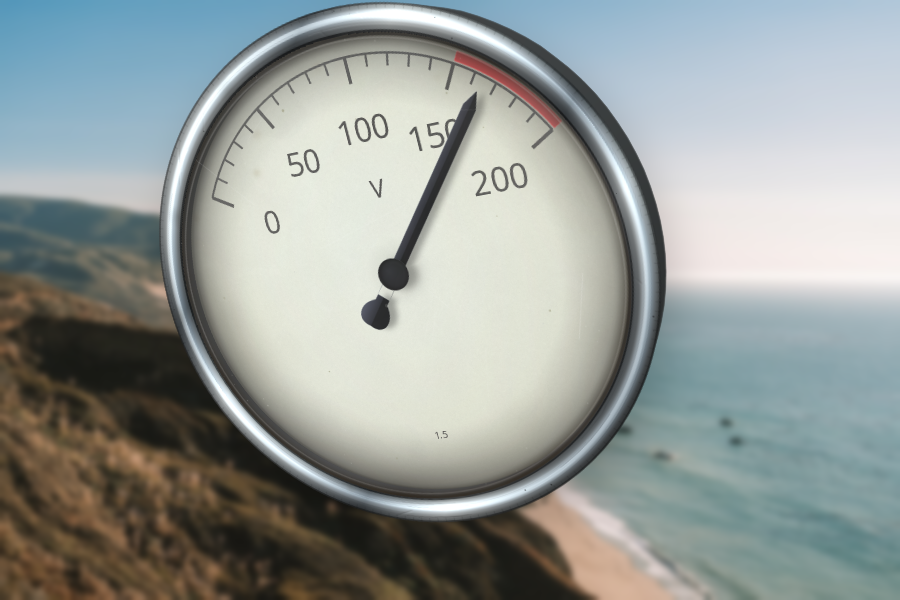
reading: **165** V
